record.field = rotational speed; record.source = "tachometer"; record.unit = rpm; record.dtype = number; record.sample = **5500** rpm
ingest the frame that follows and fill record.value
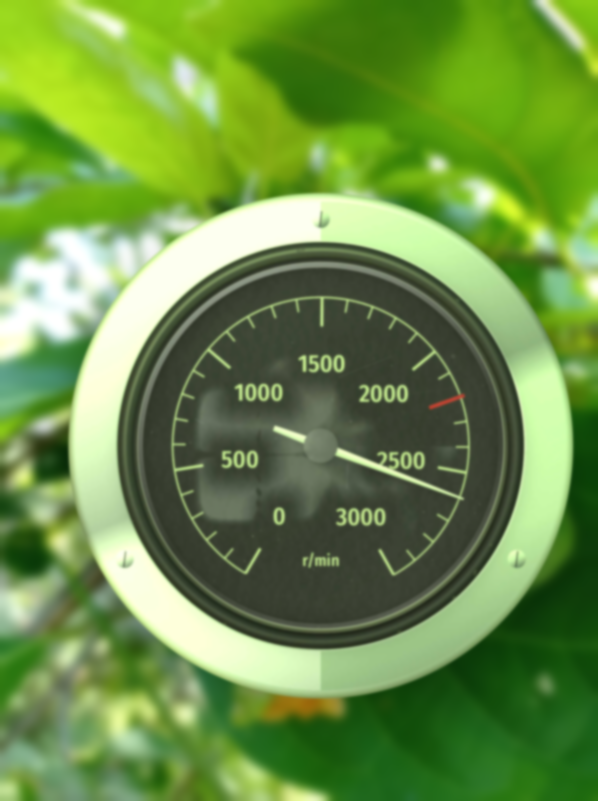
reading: **2600** rpm
